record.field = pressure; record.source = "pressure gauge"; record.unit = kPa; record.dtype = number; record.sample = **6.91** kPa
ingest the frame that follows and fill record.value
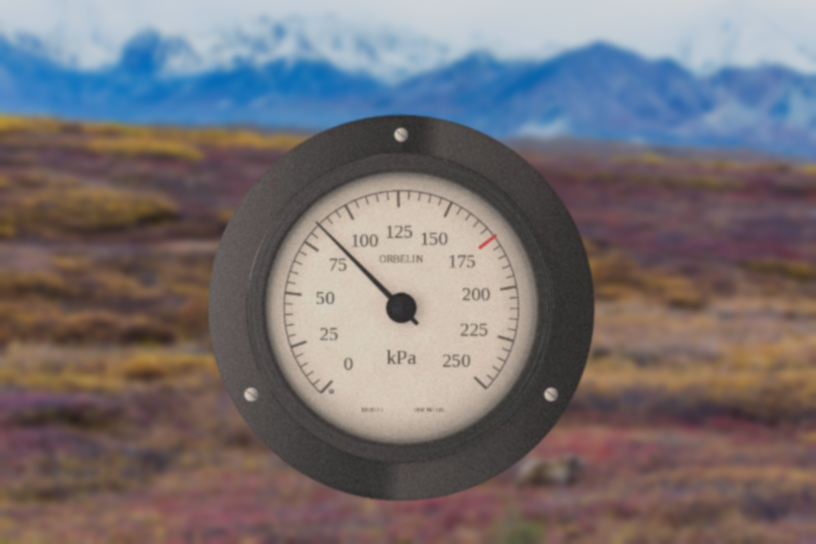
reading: **85** kPa
